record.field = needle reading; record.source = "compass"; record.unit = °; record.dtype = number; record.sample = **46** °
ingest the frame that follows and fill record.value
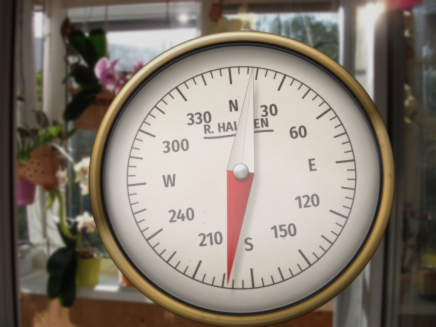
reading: **192.5** °
